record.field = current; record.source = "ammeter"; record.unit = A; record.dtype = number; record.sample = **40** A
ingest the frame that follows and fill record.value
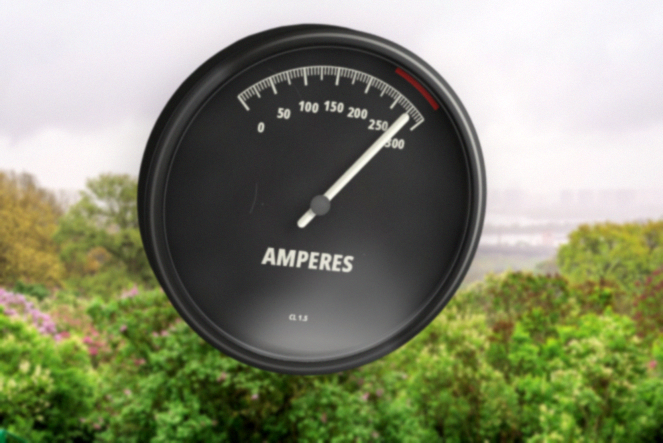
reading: **275** A
